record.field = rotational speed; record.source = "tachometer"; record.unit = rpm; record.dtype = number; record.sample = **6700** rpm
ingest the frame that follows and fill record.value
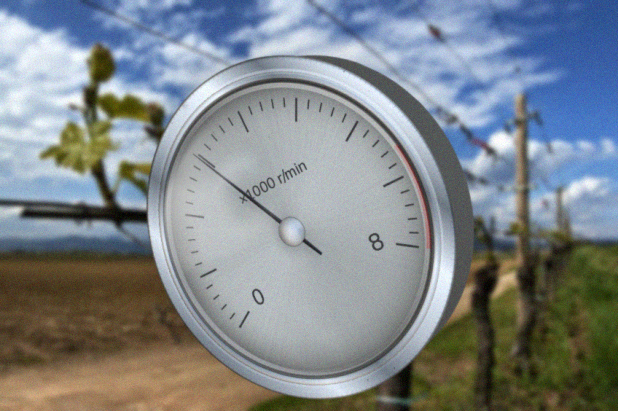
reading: **3000** rpm
